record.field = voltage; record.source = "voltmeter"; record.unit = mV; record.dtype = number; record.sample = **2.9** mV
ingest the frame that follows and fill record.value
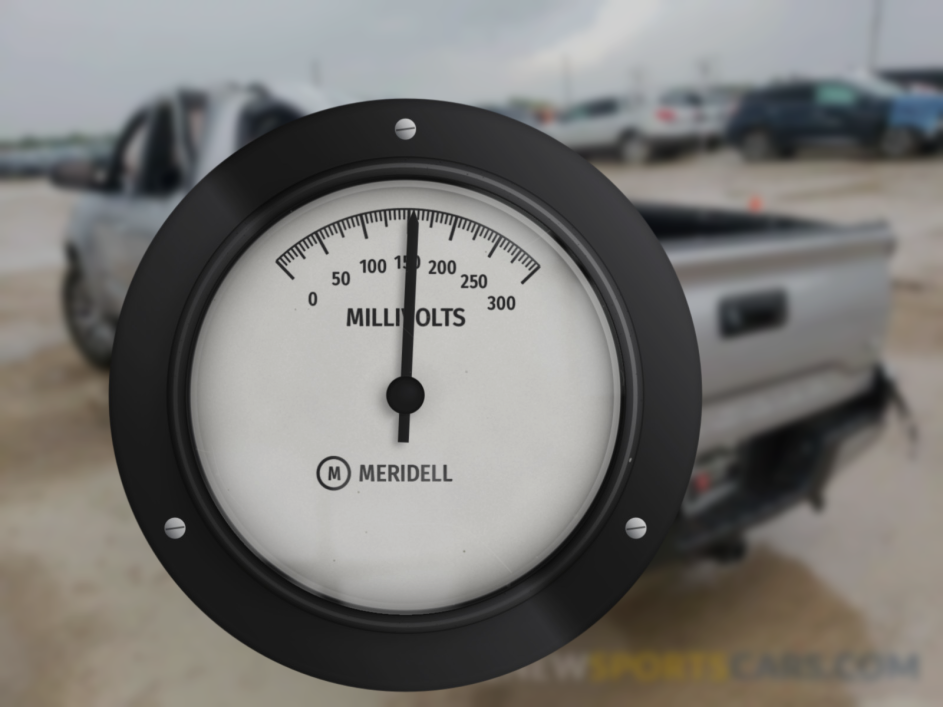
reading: **155** mV
